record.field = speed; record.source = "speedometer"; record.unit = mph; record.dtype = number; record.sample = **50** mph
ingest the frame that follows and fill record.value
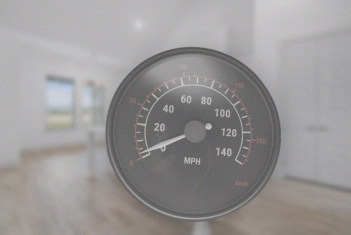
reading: **2.5** mph
